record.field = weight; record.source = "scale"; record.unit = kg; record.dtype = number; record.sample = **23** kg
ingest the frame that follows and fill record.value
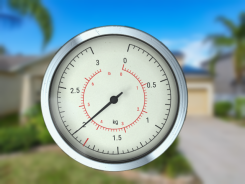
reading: **2** kg
